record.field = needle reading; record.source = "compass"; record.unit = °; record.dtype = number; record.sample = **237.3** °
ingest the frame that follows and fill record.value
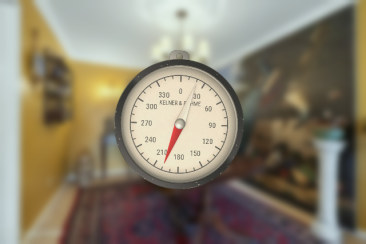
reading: **200** °
